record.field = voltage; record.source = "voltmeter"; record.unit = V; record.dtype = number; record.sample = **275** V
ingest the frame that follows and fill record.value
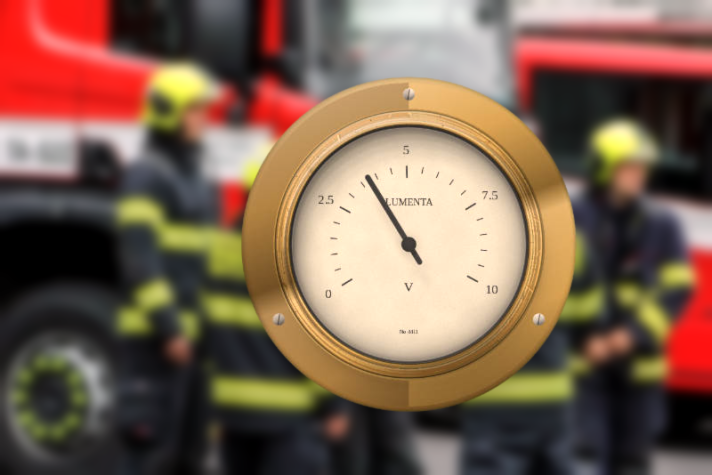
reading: **3.75** V
